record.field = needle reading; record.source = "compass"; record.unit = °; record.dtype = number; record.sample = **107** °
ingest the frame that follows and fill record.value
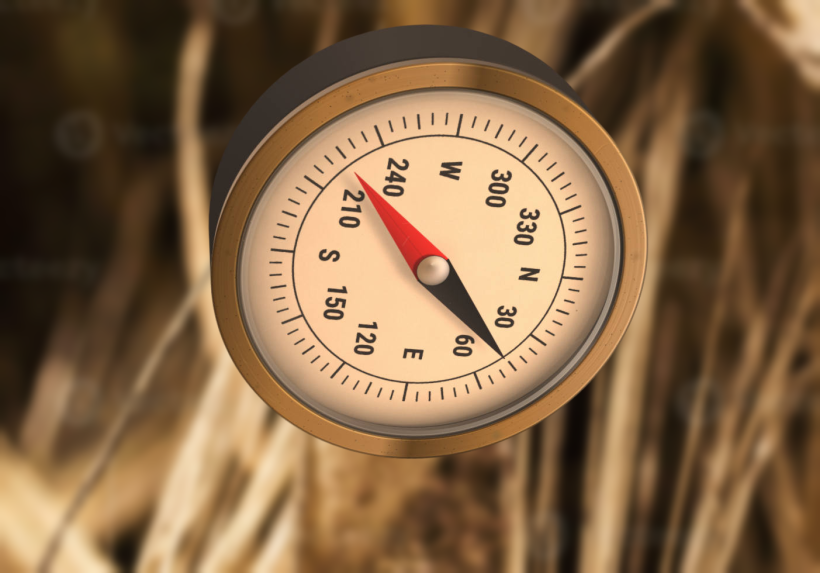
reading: **225** °
